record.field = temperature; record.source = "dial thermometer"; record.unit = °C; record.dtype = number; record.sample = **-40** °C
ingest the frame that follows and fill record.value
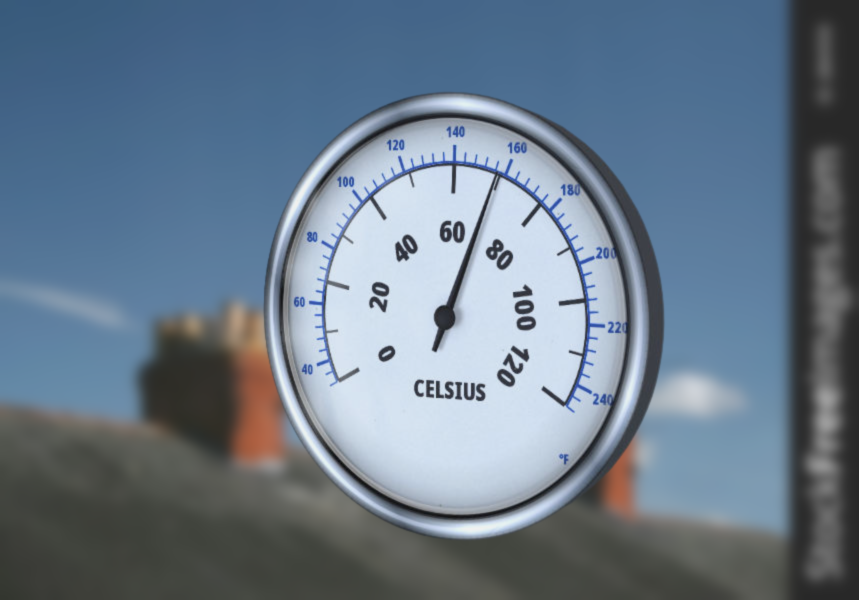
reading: **70** °C
